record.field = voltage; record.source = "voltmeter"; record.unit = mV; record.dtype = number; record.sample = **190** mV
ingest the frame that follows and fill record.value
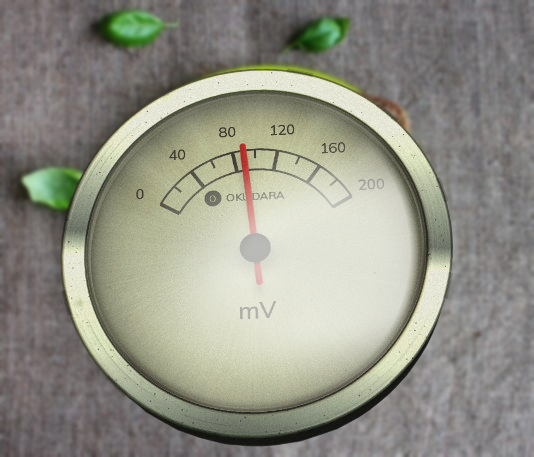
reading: **90** mV
